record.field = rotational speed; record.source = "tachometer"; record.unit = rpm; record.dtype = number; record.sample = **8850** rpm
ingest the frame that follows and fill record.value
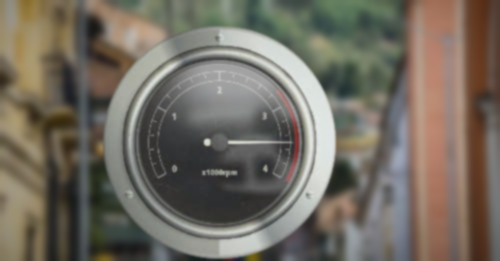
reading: **3500** rpm
